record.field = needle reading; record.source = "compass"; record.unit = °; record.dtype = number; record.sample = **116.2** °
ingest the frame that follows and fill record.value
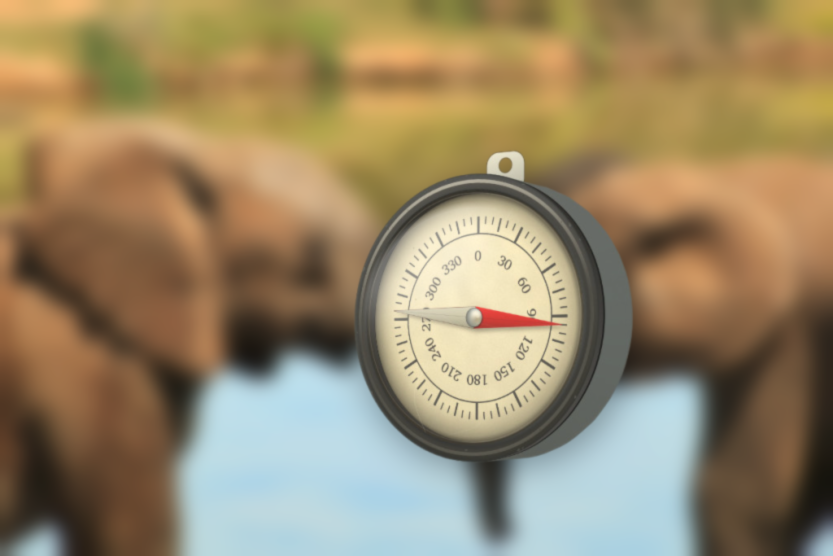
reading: **95** °
